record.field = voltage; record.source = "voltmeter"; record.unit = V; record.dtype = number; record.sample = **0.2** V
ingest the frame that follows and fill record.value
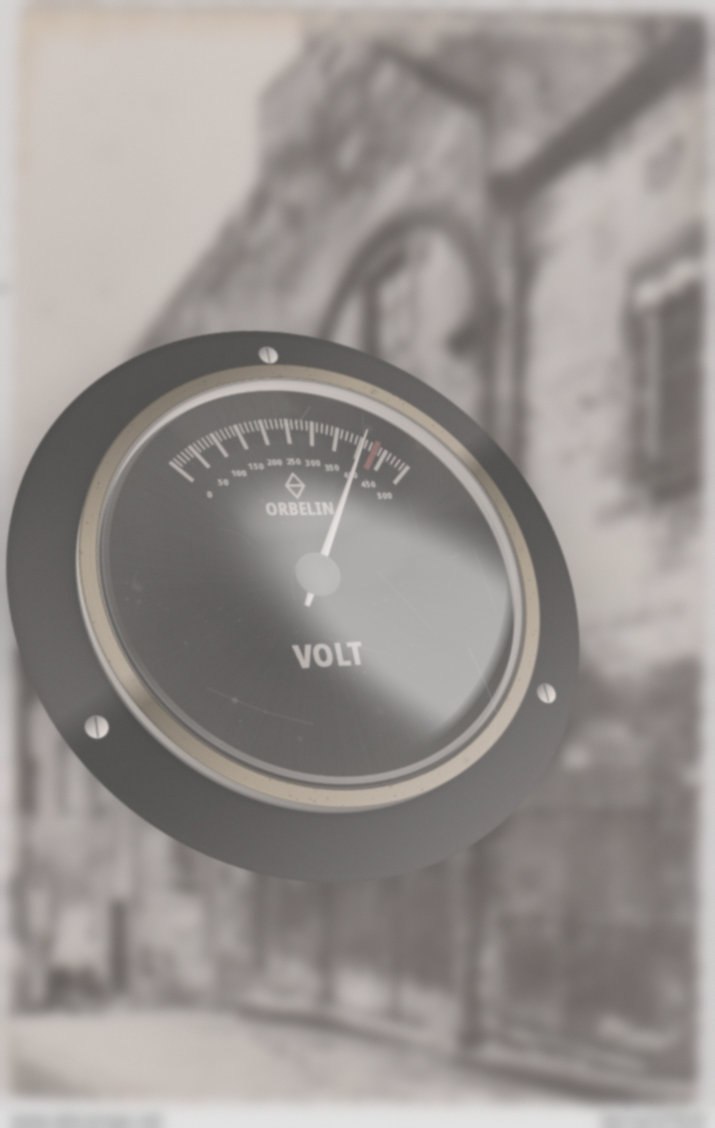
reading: **400** V
